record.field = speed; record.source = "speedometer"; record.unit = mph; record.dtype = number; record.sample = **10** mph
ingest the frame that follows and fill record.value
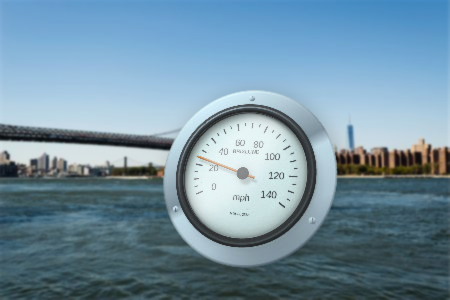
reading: **25** mph
